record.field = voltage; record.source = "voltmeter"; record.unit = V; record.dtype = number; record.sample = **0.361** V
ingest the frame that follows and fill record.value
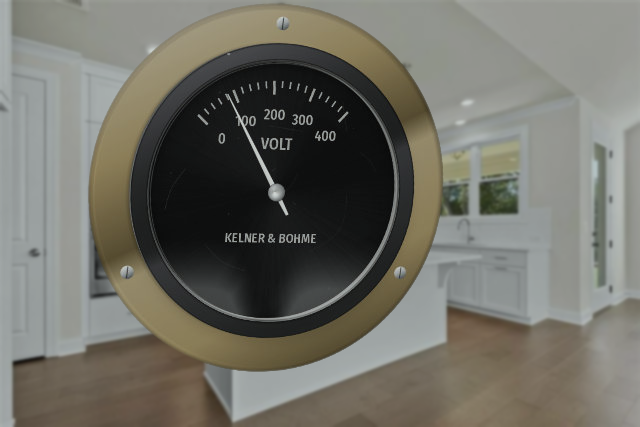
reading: **80** V
